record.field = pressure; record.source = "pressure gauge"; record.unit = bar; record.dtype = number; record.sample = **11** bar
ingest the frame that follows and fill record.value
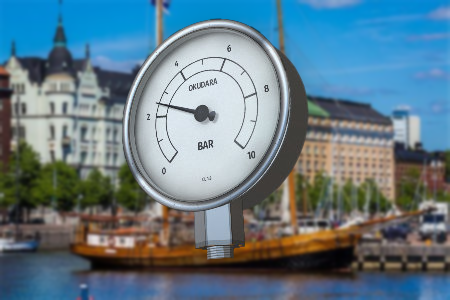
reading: **2.5** bar
